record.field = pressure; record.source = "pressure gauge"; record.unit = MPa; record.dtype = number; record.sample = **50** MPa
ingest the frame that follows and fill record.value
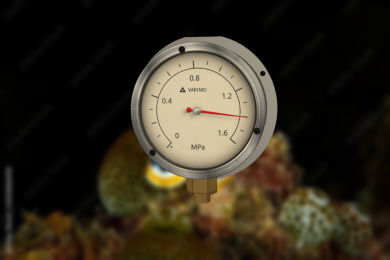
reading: **1.4** MPa
